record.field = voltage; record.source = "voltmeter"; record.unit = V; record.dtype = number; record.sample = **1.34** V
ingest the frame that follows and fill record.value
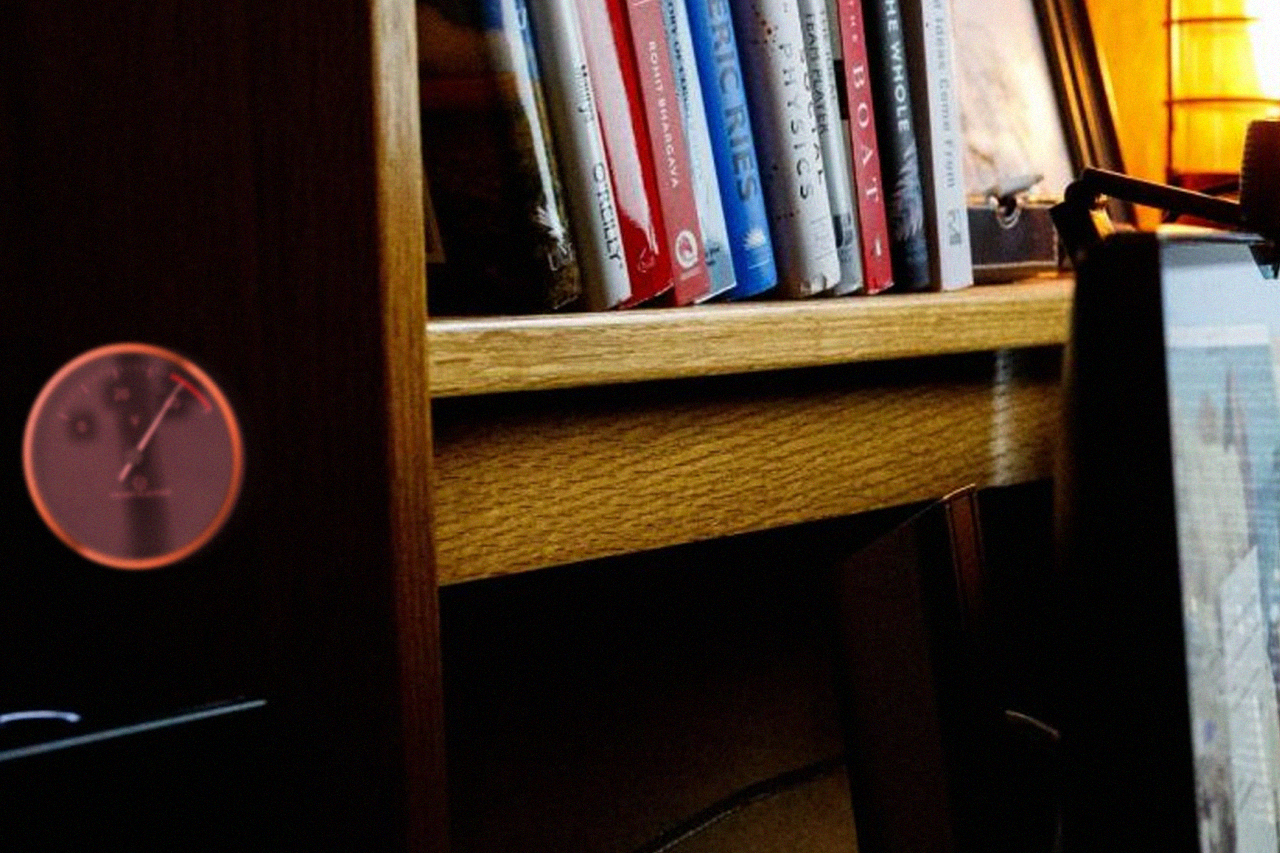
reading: **40** V
